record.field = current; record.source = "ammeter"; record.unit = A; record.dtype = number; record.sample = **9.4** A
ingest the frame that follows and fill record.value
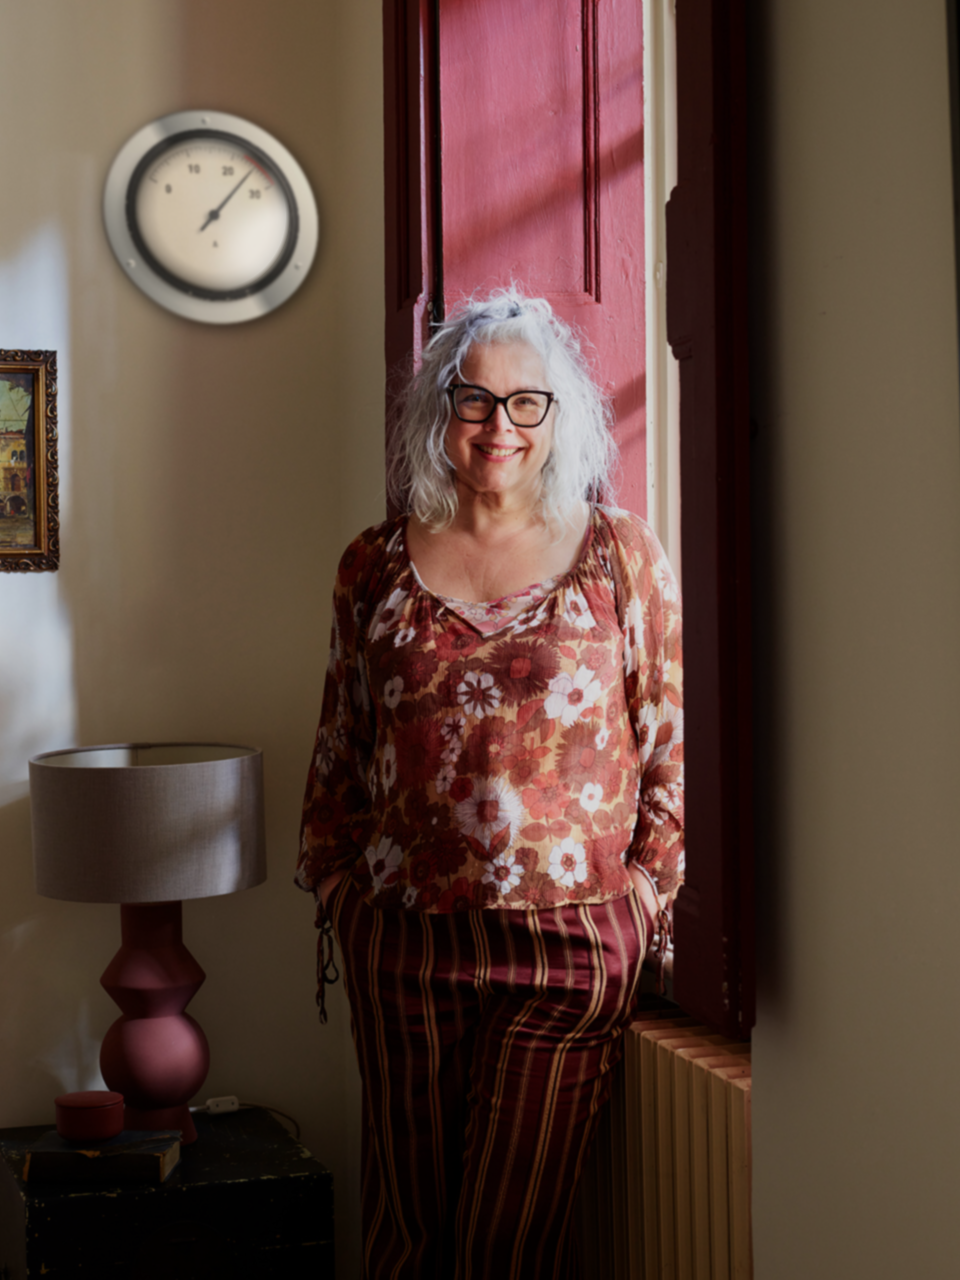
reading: **25** A
